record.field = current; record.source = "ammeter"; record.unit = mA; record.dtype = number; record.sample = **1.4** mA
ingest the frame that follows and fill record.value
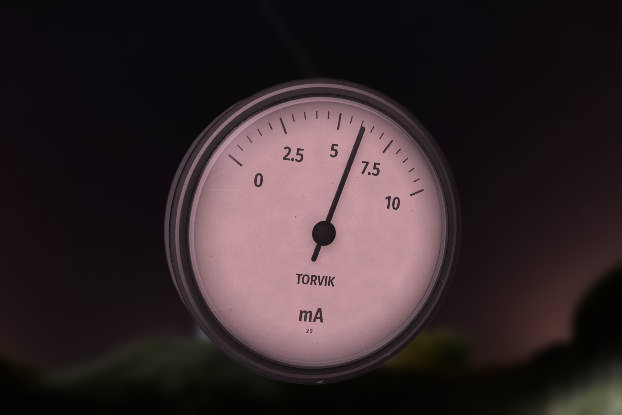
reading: **6** mA
